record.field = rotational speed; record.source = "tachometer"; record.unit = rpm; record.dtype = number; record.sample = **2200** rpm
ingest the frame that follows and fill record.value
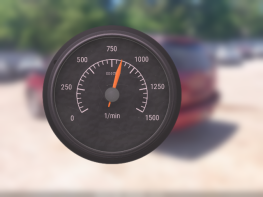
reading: **850** rpm
